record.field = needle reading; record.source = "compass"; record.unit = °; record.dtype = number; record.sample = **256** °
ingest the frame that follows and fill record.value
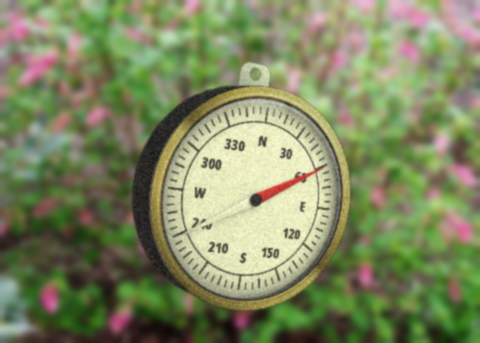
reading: **60** °
